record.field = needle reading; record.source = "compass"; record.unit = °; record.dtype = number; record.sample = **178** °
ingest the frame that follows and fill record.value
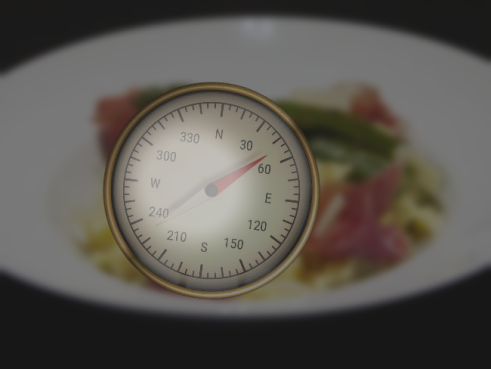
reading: **50** °
